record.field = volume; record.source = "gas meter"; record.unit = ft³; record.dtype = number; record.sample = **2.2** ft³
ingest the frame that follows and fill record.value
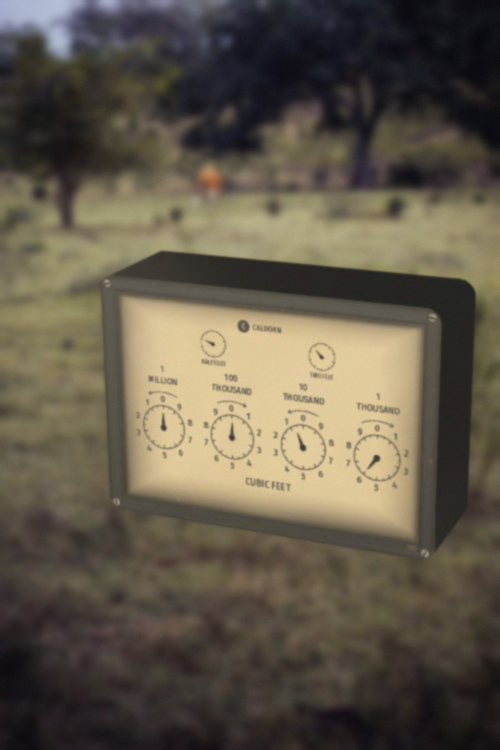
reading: **600** ft³
